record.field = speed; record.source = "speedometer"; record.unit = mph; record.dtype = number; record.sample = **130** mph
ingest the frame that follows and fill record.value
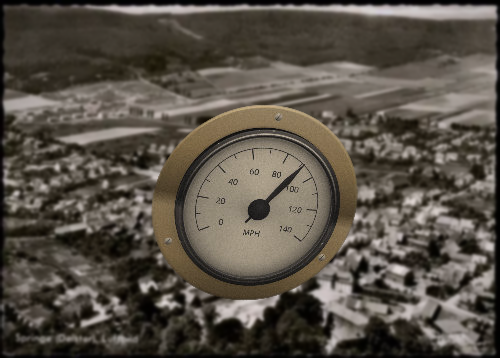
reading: **90** mph
